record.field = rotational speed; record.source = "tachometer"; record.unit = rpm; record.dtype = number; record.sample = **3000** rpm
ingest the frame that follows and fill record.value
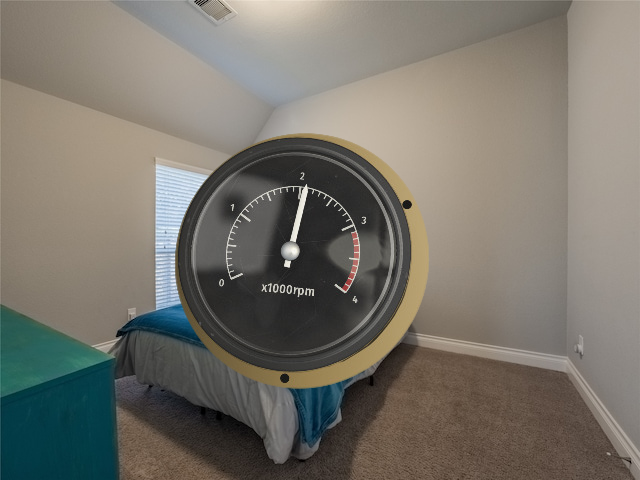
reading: **2100** rpm
